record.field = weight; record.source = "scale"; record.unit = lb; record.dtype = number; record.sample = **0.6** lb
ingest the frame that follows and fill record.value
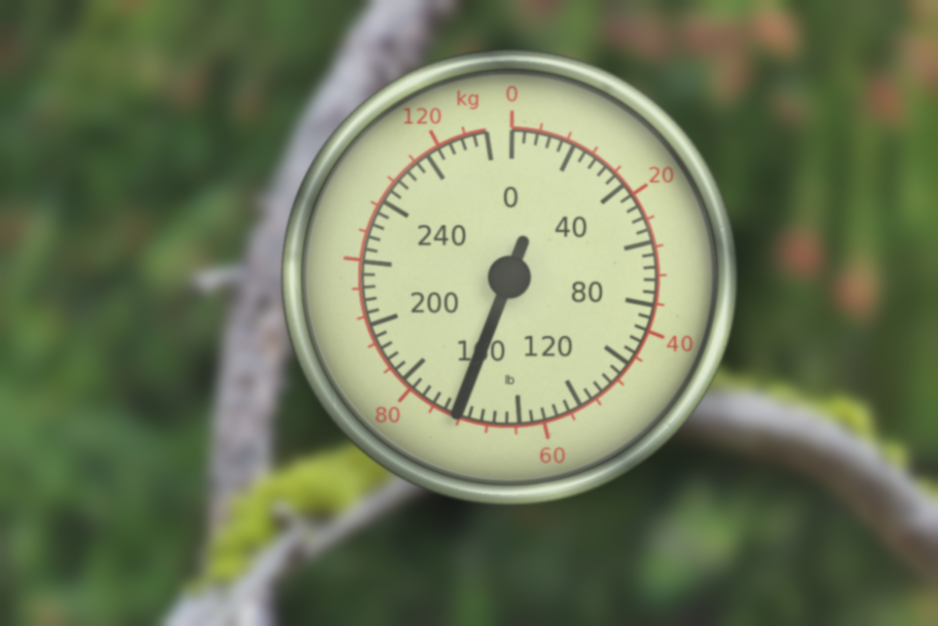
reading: **160** lb
